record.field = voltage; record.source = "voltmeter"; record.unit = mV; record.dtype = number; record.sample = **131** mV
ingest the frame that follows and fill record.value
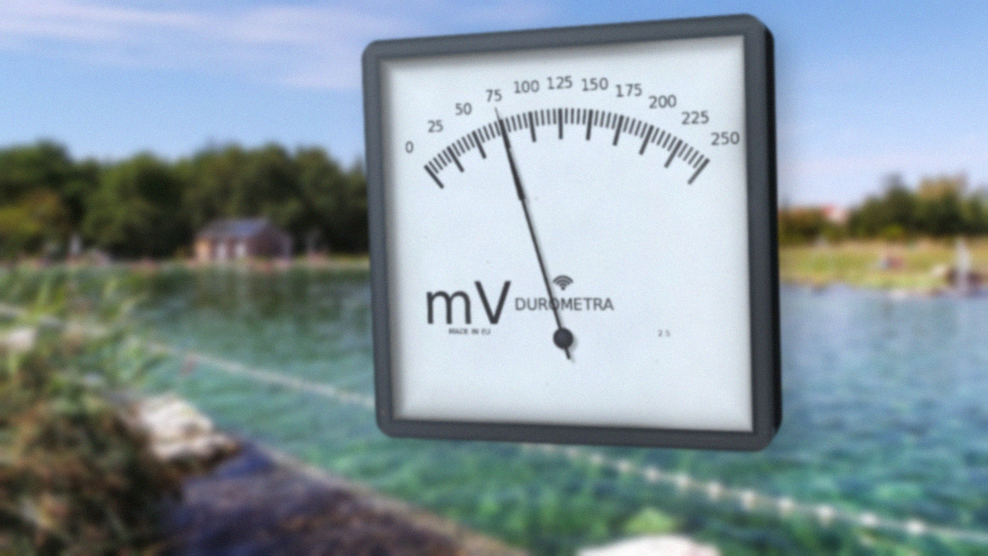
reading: **75** mV
